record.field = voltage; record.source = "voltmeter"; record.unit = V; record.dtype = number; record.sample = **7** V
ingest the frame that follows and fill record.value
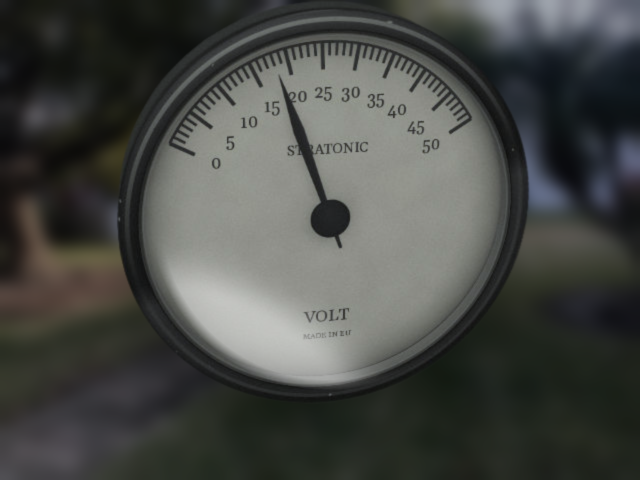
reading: **18** V
